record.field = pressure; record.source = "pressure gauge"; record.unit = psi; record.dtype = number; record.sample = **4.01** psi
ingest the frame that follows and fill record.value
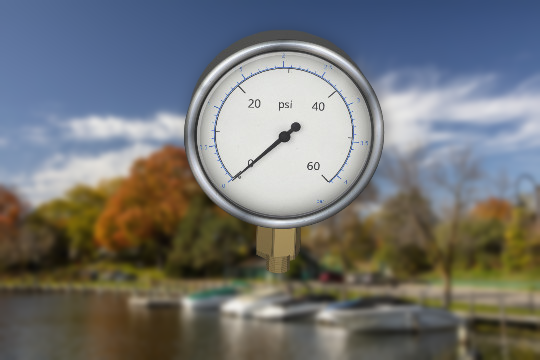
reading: **0** psi
